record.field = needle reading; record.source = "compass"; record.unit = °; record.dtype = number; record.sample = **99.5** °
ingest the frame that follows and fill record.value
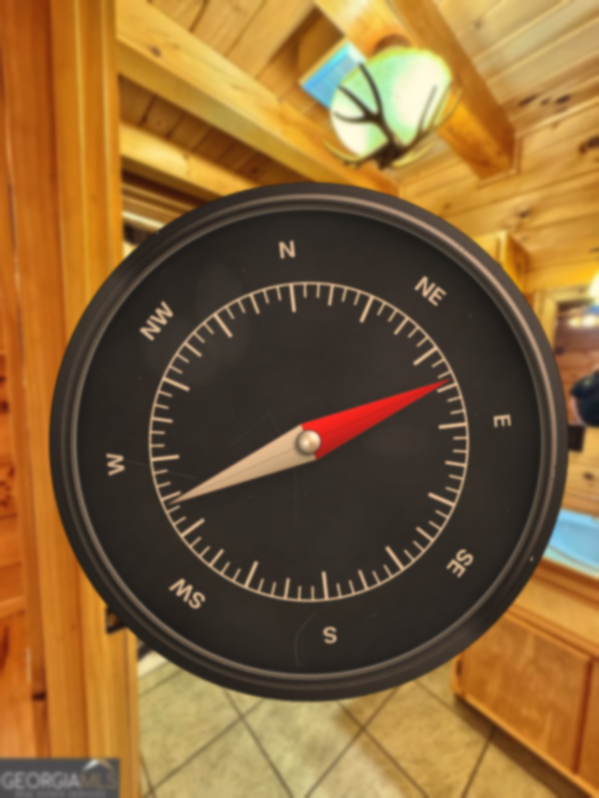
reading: **72.5** °
